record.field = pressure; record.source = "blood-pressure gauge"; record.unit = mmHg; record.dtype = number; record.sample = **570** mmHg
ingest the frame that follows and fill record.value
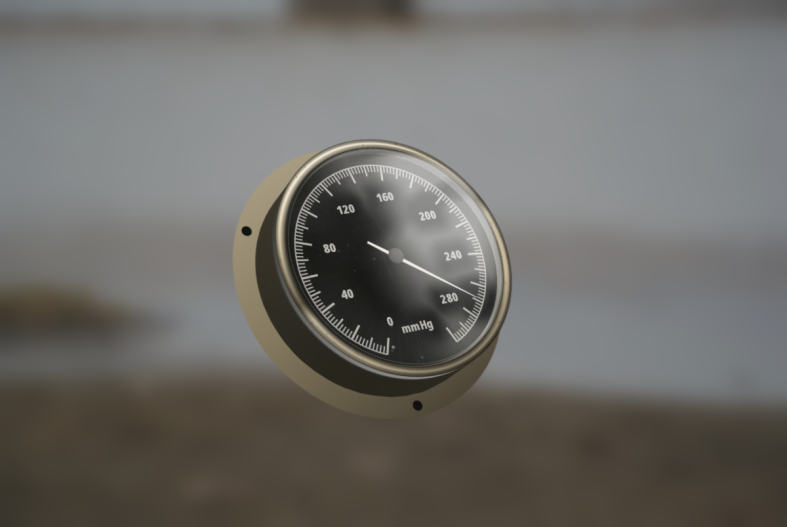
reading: **270** mmHg
